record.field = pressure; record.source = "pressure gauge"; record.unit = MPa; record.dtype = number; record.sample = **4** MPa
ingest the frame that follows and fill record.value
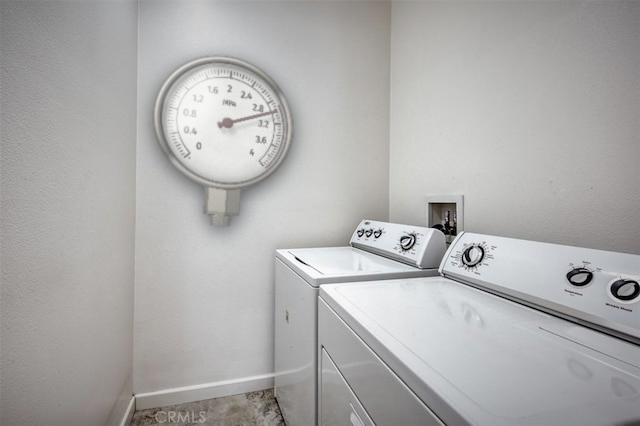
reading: **3** MPa
